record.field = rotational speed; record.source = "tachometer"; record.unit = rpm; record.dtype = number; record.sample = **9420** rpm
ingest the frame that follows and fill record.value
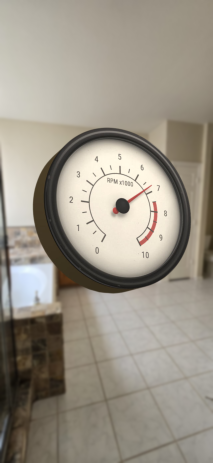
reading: **6750** rpm
